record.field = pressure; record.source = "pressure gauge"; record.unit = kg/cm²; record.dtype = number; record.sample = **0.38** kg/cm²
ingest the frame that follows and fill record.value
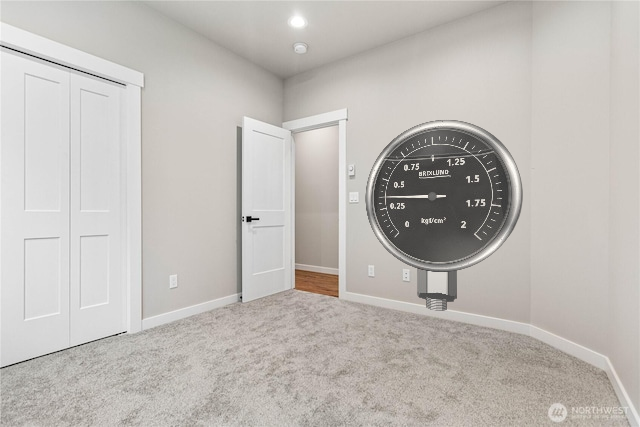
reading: **0.35** kg/cm²
